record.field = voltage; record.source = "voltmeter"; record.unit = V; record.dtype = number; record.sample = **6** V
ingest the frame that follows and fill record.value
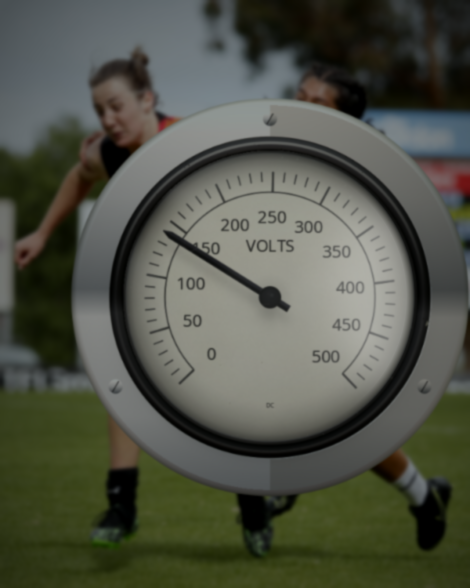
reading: **140** V
